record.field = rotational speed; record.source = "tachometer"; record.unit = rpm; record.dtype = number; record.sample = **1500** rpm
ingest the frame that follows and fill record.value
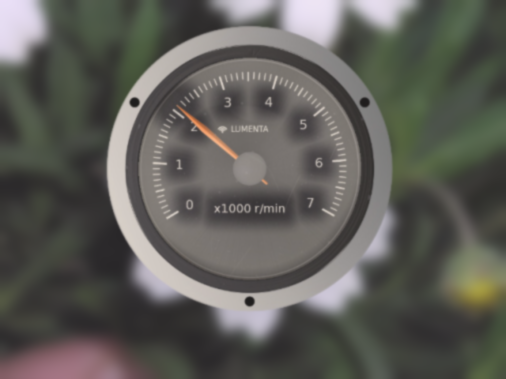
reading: **2100** rpm
